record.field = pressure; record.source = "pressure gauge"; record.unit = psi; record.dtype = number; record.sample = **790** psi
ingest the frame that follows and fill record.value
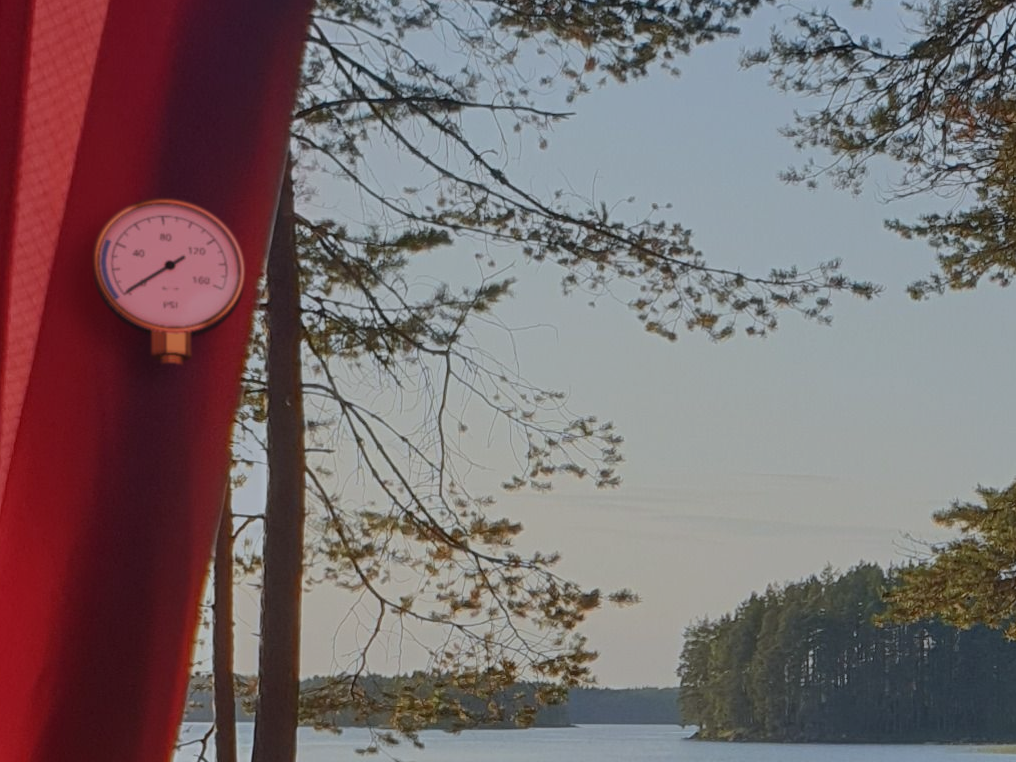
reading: **0** psi
